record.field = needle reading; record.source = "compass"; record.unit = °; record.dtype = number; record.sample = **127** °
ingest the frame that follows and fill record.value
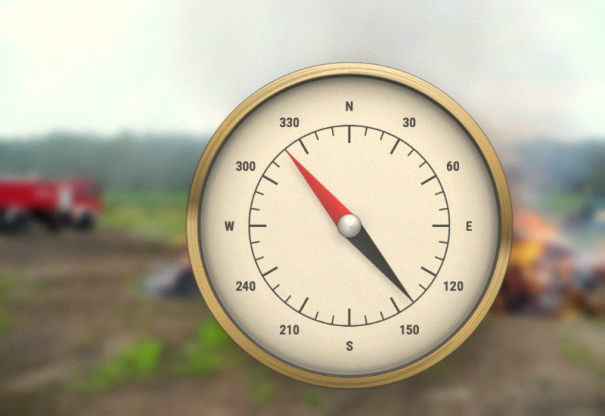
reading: **320** °
